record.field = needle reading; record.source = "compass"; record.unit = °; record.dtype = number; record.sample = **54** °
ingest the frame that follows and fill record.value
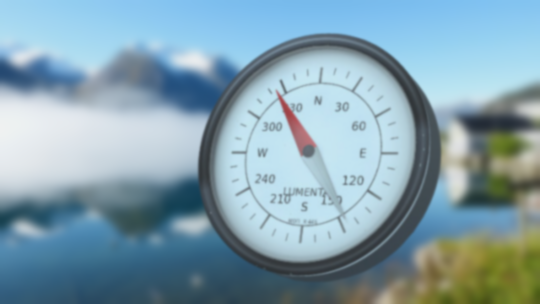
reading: **325** °
